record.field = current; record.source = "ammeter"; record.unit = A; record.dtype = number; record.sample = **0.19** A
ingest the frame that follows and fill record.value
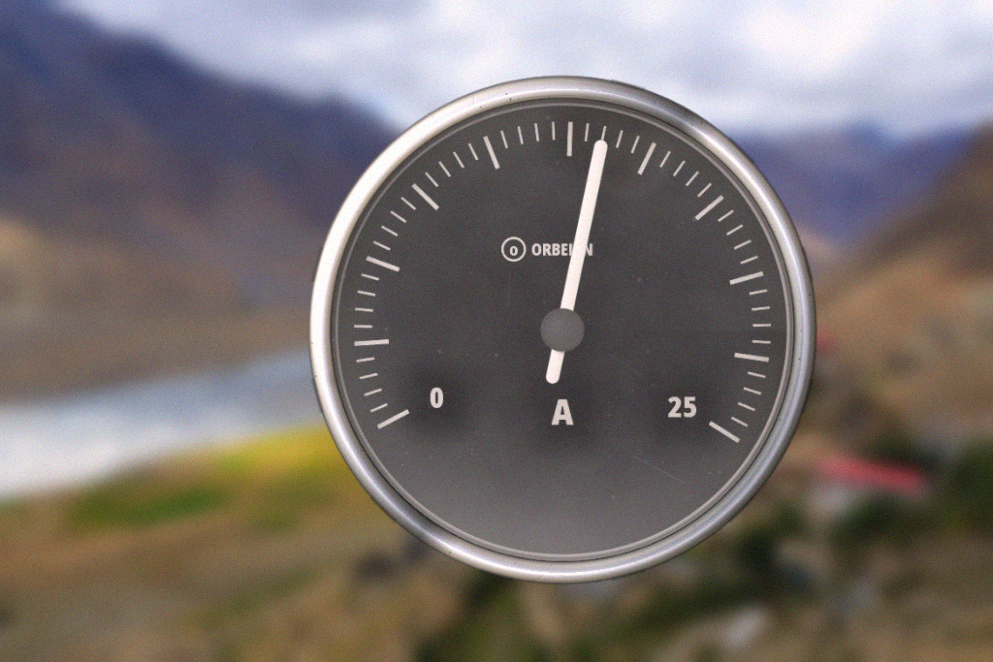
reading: **13.5** A
